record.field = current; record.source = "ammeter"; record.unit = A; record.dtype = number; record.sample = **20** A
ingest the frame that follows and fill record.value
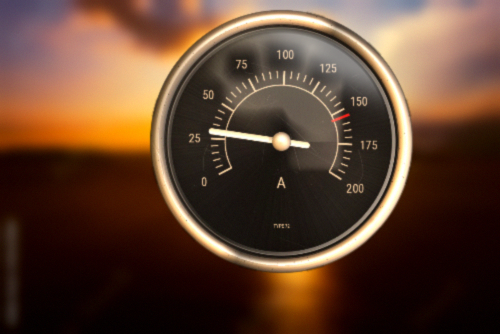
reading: **30** A
